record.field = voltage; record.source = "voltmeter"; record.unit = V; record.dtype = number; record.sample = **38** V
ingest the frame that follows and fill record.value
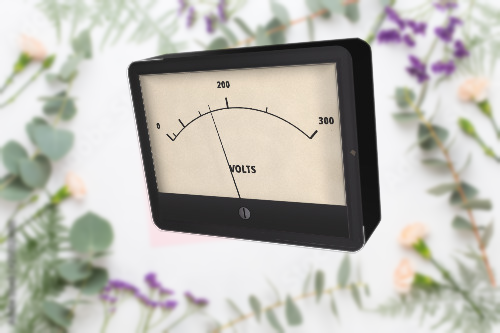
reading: **175** V
